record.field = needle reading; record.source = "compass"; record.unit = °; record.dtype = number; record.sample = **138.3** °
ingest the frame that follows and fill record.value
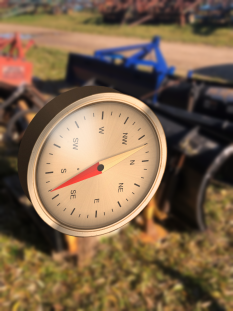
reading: **160** °
